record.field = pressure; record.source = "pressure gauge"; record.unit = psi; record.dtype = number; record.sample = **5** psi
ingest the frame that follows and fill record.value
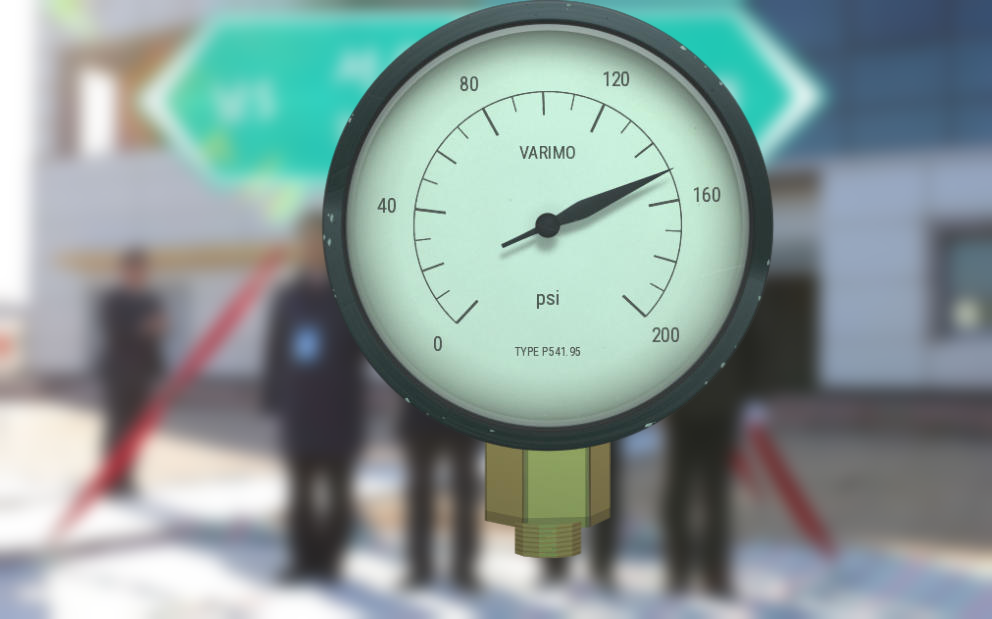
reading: **150** psi
